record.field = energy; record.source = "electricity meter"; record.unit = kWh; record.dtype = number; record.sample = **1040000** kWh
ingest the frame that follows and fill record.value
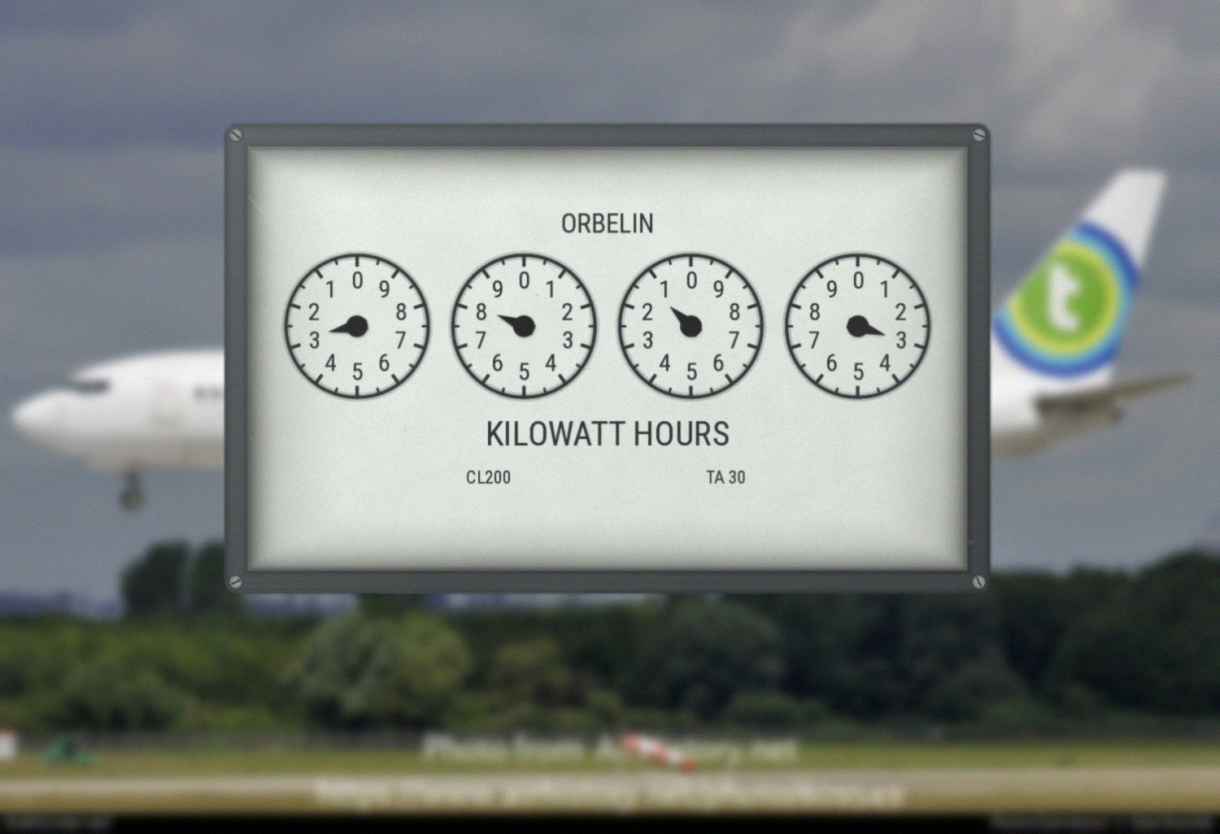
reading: **2813** kWh
